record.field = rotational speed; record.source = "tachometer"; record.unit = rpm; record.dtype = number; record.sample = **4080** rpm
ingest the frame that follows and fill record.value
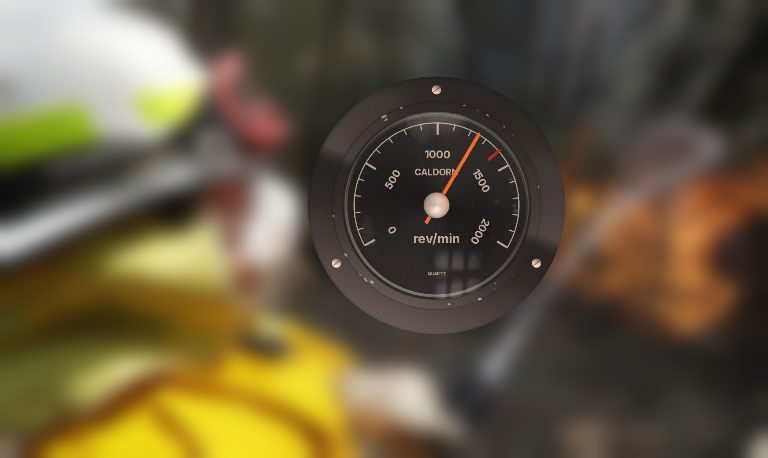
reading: **1250** rpm
